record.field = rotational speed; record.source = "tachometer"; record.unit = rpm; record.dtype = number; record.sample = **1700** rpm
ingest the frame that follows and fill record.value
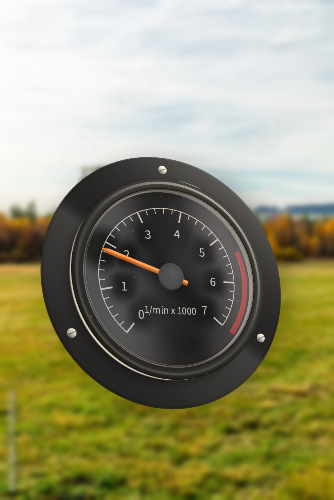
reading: **1800** rpm
